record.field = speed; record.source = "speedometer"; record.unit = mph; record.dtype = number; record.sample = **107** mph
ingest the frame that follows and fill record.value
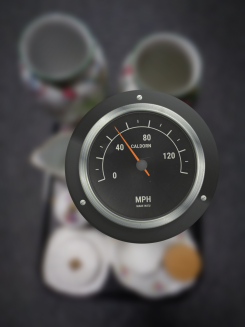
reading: **50** mph
